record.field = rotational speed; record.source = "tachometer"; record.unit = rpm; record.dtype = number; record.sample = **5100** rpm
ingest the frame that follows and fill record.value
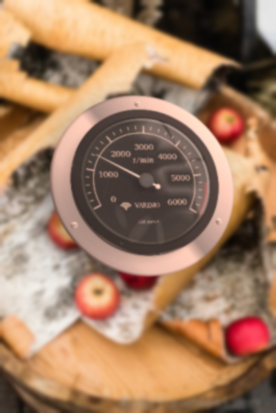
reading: **1400** rpm
